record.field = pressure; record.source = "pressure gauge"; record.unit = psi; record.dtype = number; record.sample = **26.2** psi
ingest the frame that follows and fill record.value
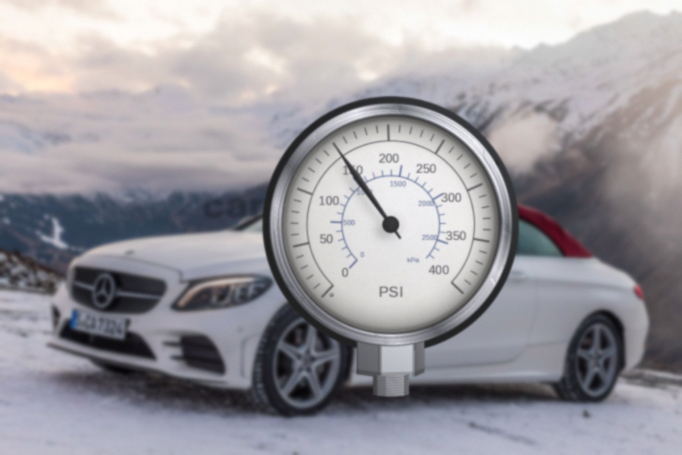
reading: **150** psi
